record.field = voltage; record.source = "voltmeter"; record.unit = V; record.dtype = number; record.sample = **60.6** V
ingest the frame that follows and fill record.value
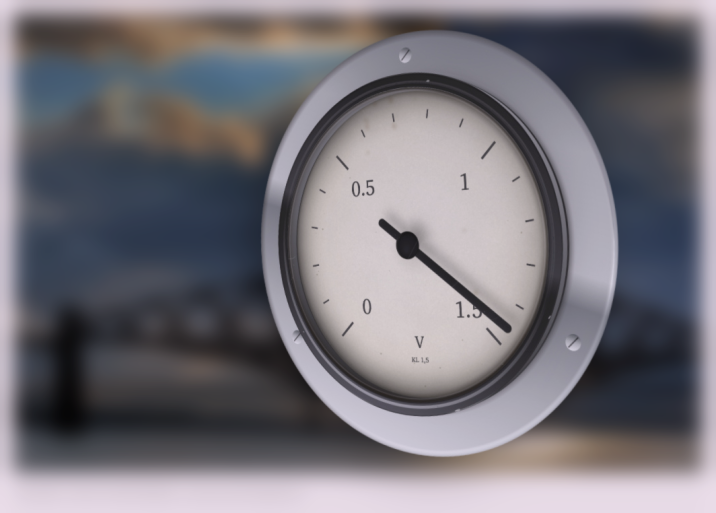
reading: **1.45** V
